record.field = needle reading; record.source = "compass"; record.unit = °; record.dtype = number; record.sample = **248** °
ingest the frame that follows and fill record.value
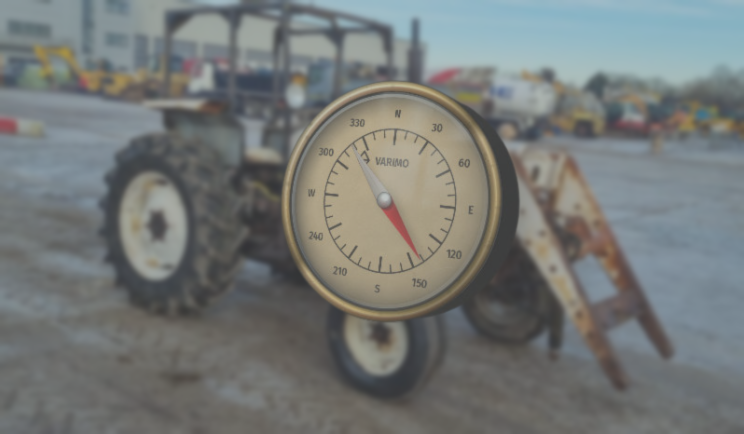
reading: **140** °
